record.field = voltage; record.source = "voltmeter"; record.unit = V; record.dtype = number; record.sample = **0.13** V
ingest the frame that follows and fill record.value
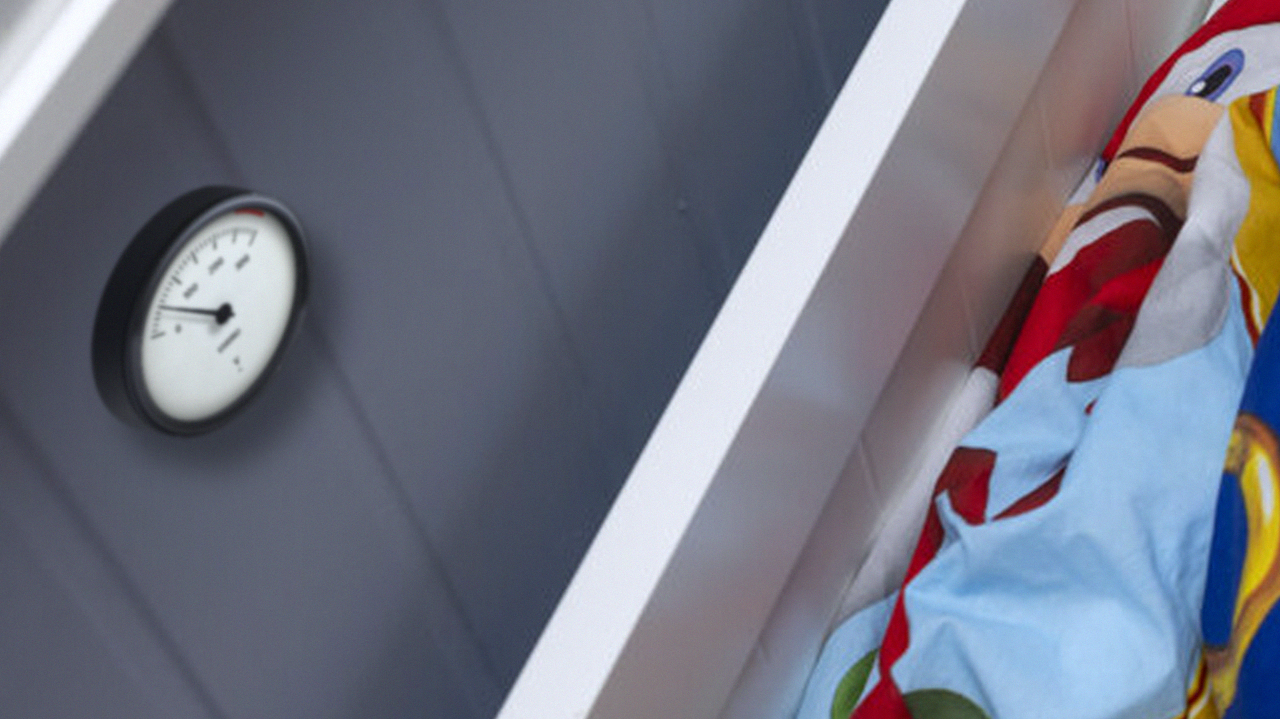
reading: **50** V
